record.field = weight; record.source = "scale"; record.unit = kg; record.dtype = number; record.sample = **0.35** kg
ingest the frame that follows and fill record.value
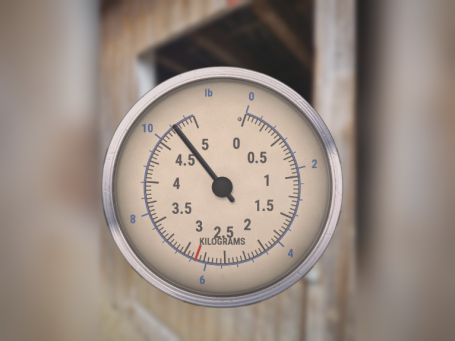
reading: **4.75** kg
